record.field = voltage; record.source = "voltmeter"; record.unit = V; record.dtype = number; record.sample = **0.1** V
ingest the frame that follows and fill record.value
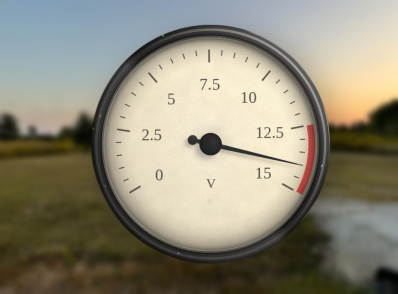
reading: **14** V
